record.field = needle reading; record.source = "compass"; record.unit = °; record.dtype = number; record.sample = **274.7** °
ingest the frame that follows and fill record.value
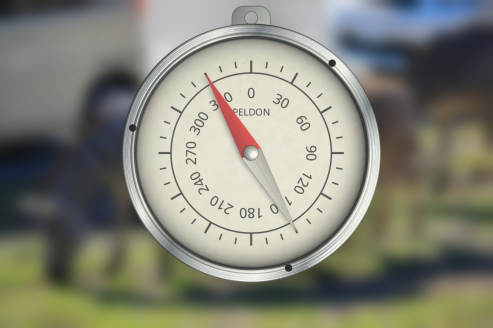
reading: **330** °
